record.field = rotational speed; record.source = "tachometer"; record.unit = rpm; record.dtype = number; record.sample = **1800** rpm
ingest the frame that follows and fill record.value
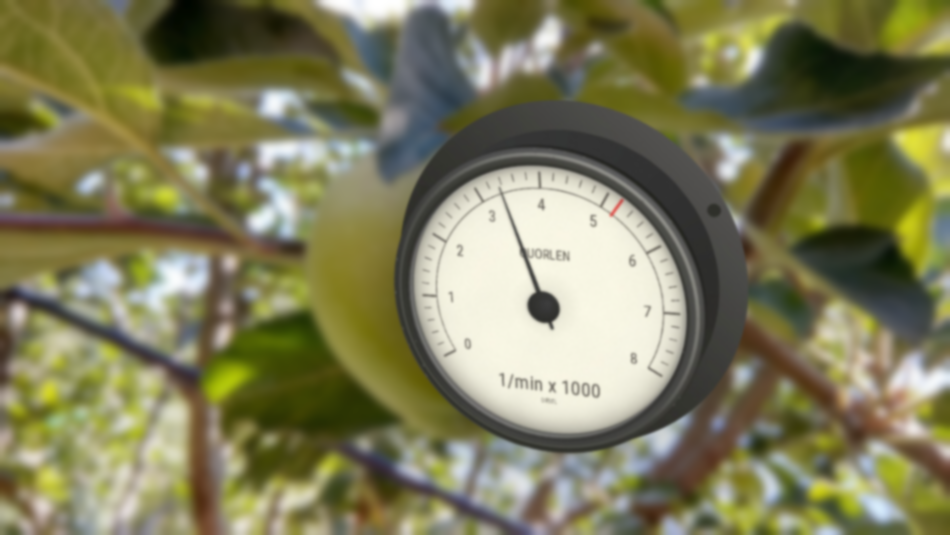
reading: **3400** rpm
